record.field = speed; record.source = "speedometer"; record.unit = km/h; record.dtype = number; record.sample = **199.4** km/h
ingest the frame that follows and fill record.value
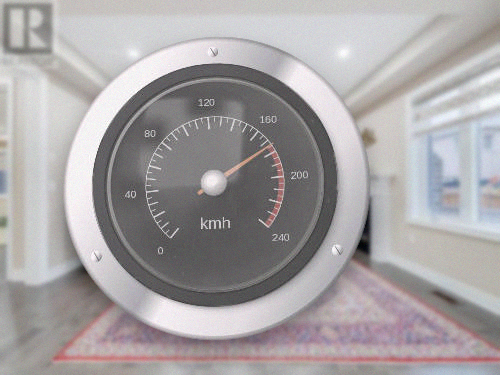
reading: **175** km/h
